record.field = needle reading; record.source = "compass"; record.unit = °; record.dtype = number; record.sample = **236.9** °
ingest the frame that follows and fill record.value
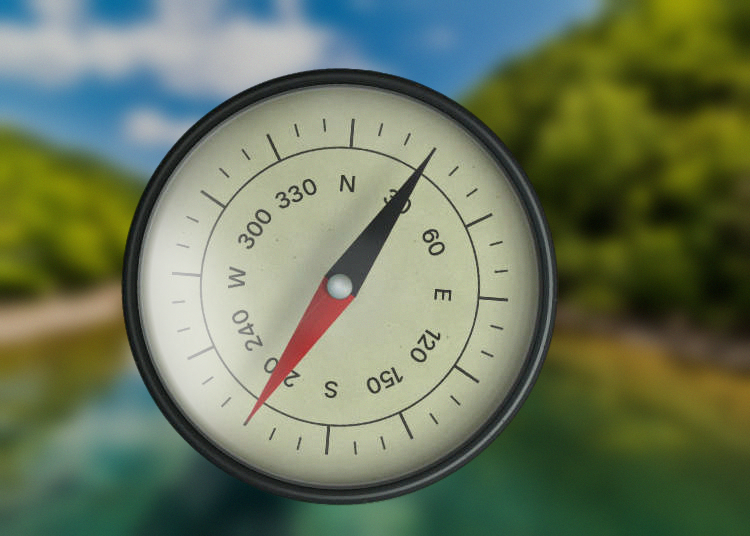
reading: **210** °
